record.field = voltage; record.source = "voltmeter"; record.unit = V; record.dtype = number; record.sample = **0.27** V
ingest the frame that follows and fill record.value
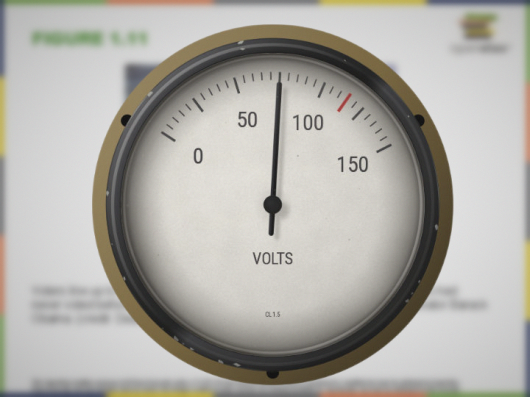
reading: **75** V
